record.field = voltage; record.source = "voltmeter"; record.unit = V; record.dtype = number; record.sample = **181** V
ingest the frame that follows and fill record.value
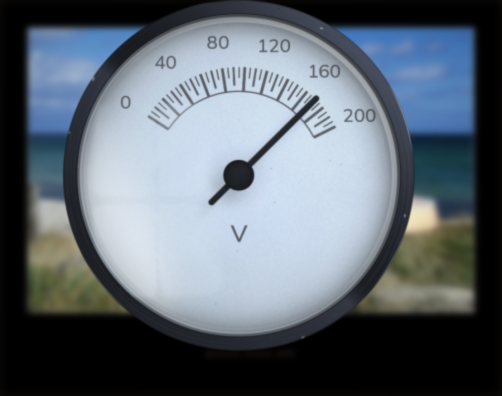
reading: **170** V
